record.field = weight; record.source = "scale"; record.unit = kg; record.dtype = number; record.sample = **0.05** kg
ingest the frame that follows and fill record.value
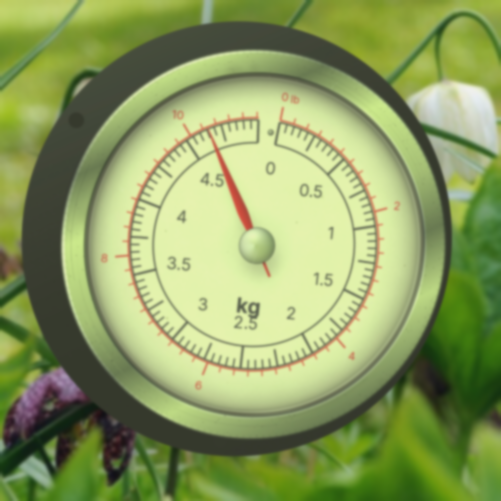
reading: **4.65** kg
